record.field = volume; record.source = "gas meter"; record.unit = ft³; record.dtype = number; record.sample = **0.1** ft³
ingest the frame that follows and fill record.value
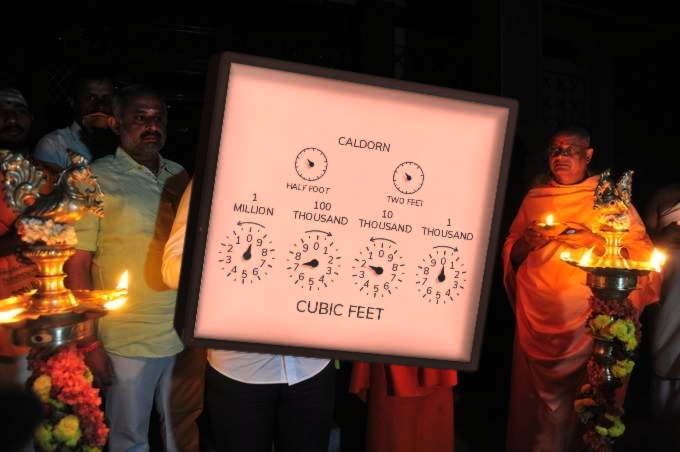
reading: **972000** ft³
